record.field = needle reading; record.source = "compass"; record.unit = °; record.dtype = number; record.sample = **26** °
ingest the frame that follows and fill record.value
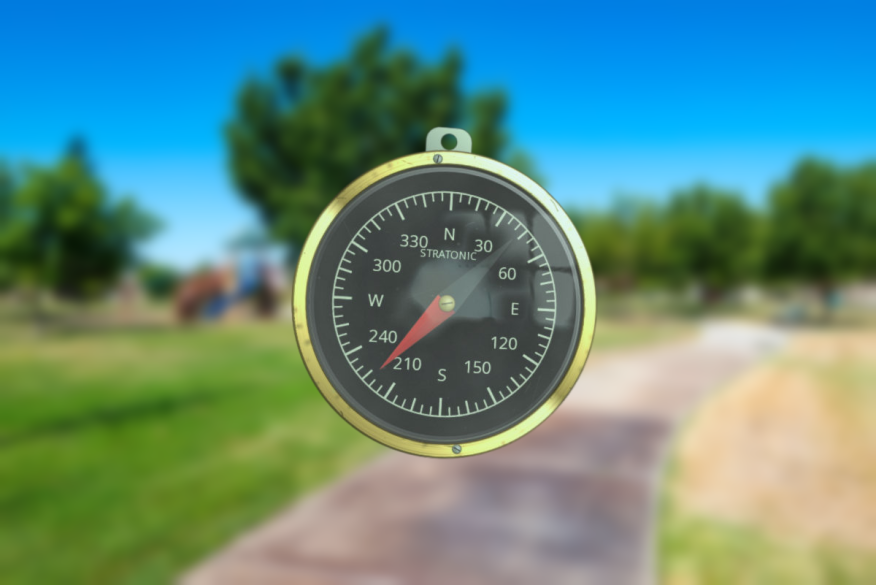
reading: **222.5** °
